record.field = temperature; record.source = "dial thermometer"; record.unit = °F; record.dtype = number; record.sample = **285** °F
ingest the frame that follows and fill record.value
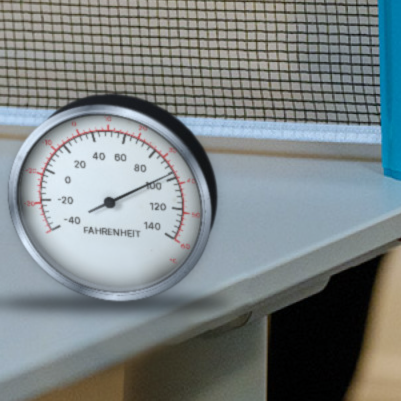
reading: **96** °F
